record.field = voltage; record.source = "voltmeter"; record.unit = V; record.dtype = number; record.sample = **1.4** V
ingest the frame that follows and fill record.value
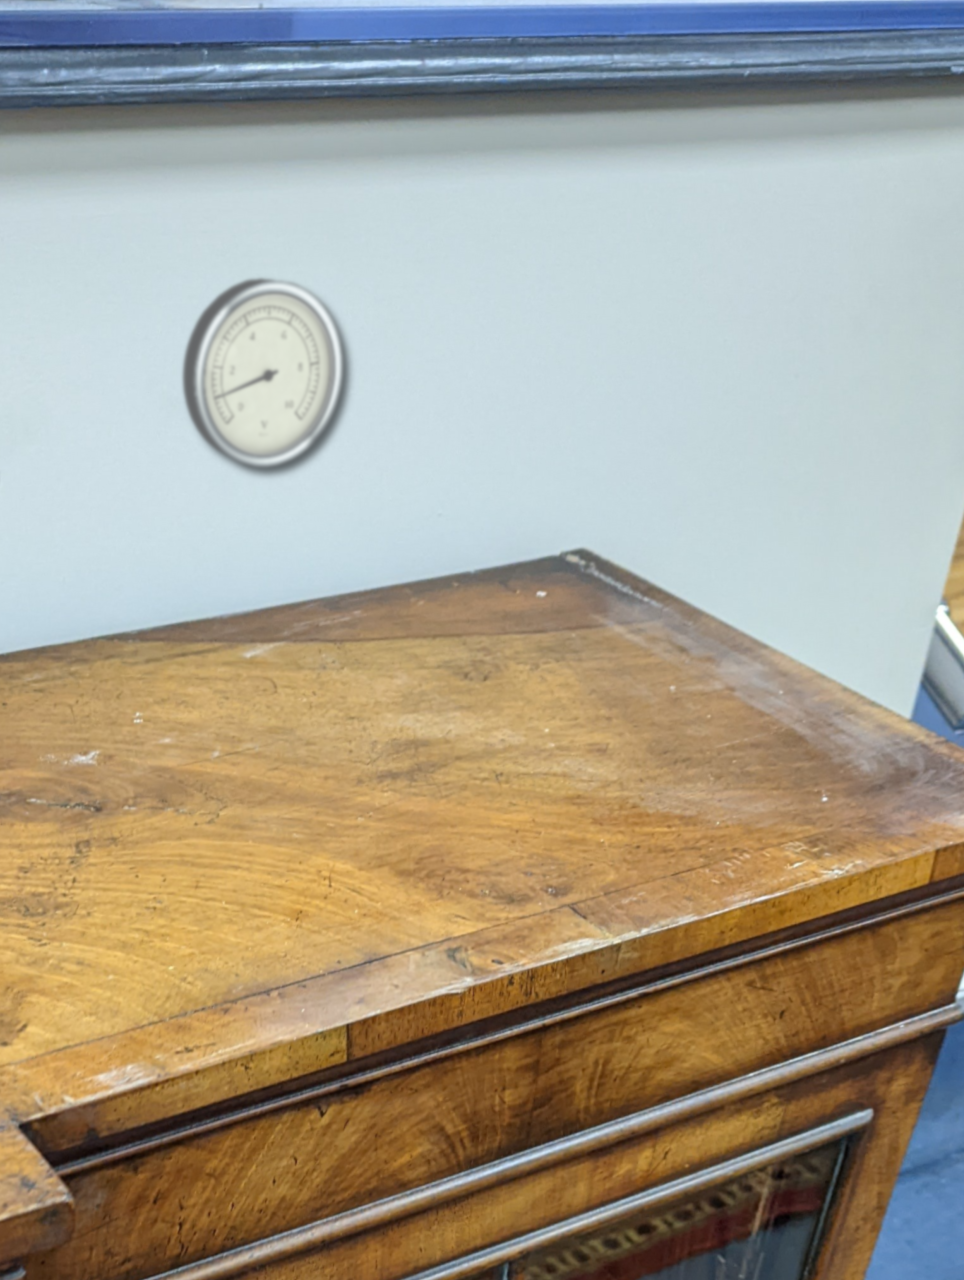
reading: **1** V
